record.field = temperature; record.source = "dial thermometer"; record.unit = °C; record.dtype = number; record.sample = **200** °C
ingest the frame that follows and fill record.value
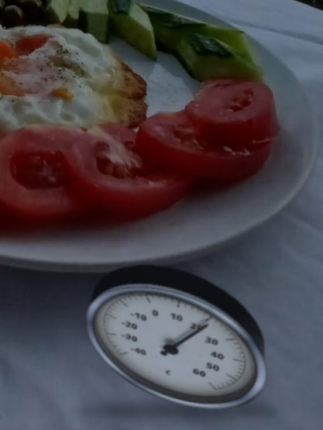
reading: **20** °C
